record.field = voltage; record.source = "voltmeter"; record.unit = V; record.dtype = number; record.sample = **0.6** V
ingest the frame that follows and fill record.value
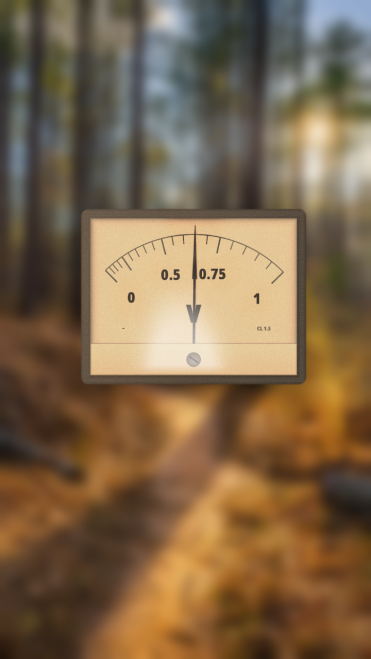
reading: **0.65** V
